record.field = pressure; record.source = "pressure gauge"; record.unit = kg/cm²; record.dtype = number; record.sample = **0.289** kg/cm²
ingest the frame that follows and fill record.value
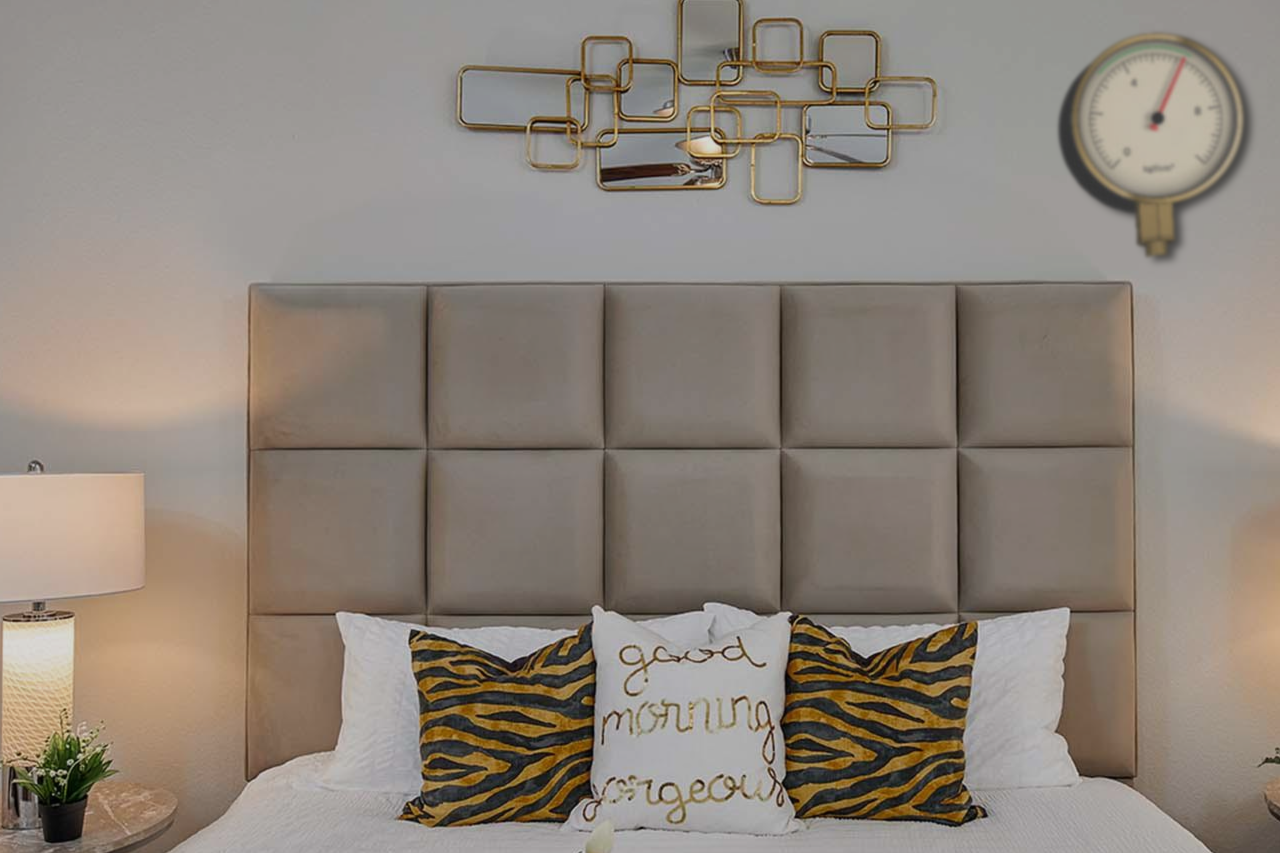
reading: **6** kg/cm²
